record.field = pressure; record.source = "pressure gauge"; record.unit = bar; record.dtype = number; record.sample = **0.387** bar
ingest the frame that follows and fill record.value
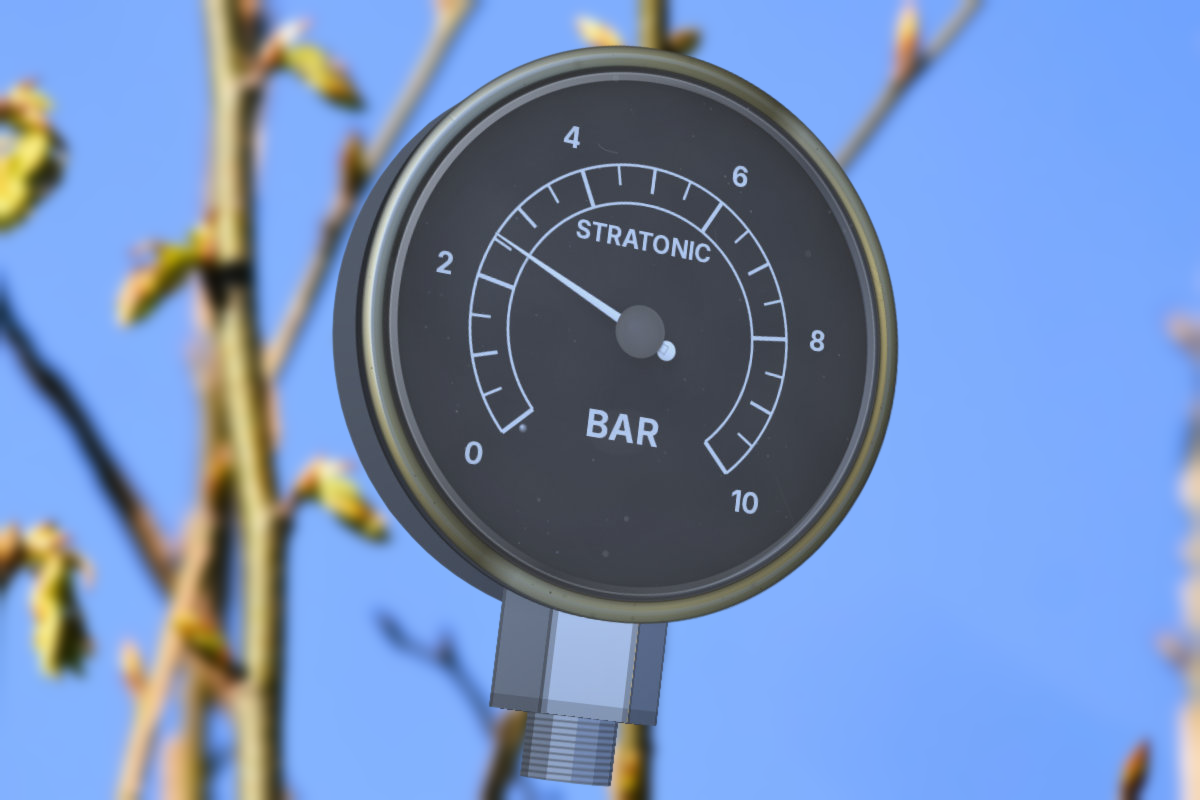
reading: **2.5** bar
